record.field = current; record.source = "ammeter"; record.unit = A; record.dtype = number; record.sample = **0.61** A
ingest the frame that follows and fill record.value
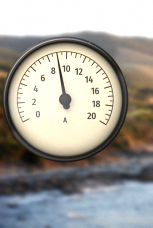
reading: **9** A
